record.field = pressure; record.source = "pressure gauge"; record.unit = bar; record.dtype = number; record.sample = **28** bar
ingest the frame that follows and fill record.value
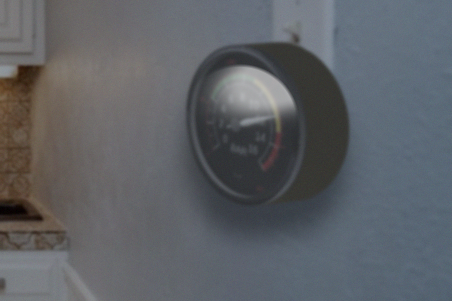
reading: **12** bar
